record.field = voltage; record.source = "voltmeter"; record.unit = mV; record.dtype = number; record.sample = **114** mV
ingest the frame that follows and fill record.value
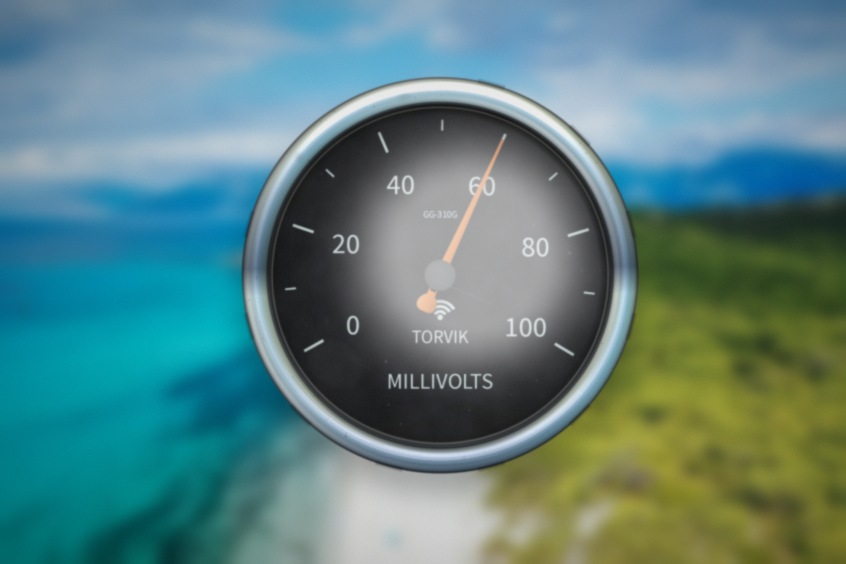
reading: **60** mV
